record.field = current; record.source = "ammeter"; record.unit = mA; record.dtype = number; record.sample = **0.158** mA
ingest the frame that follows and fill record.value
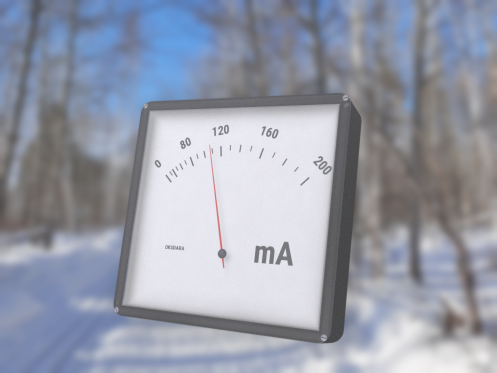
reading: **110** mA
